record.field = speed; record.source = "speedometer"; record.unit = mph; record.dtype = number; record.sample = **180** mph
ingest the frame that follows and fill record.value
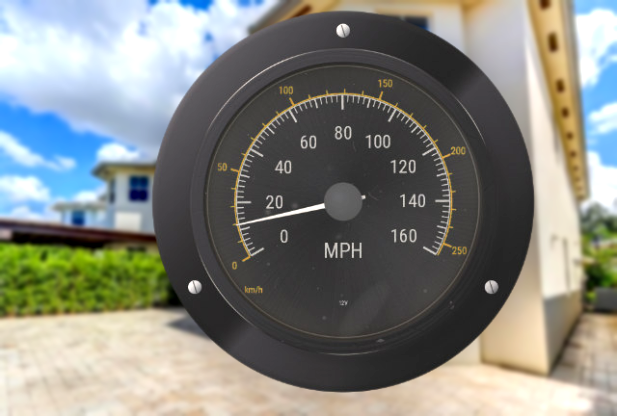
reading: **12** mph
